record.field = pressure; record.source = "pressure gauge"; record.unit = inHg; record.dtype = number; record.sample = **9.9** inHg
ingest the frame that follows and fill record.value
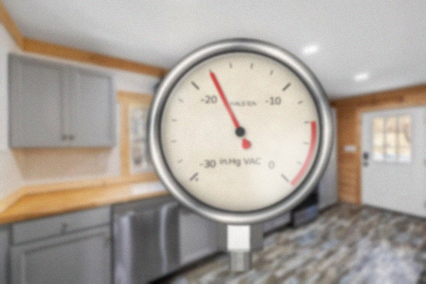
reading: **-18** inHg
